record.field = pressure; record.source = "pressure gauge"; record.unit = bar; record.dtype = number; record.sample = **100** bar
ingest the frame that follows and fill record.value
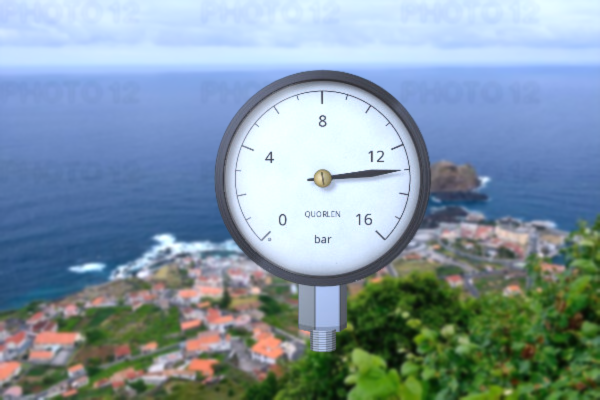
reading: **13** bar
